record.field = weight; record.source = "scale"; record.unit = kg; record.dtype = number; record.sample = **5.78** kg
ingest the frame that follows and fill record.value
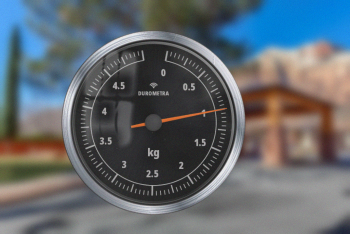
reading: **1** kg
